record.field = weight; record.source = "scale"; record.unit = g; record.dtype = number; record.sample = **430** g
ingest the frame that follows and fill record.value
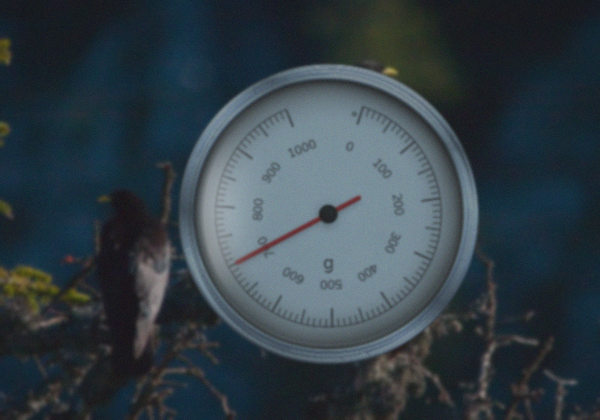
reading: **700** g
